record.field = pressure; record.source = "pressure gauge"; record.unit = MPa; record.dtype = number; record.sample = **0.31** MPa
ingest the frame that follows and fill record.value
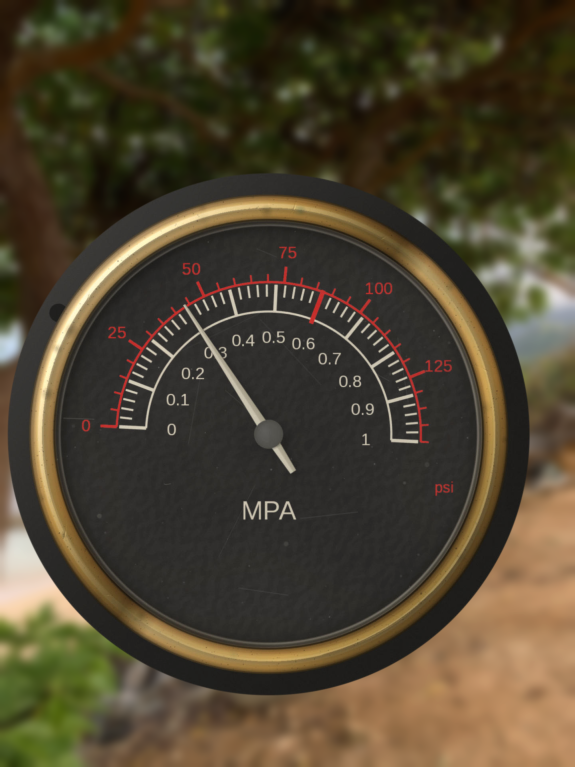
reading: **0.3** MPa
